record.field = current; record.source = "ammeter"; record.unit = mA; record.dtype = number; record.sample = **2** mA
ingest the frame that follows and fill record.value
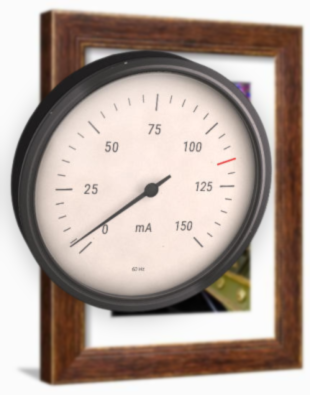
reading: **5** mA
